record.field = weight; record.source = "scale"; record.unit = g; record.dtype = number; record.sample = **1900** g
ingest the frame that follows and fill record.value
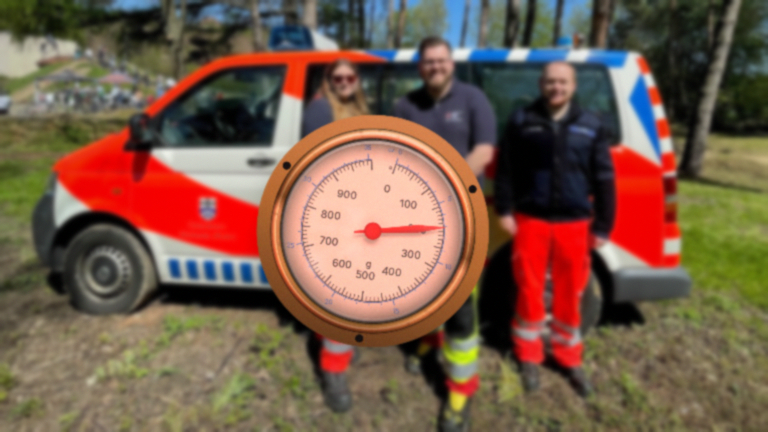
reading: **200** g
